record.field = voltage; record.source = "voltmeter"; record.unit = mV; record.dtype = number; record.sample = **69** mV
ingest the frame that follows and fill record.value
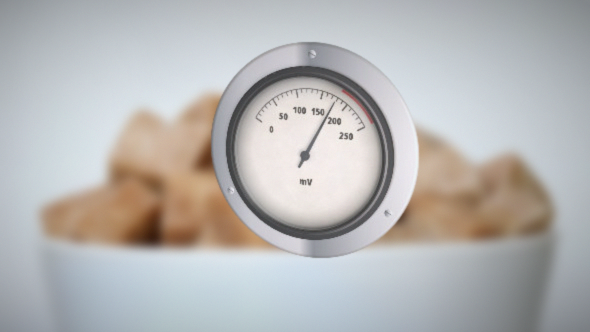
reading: **180** mV
